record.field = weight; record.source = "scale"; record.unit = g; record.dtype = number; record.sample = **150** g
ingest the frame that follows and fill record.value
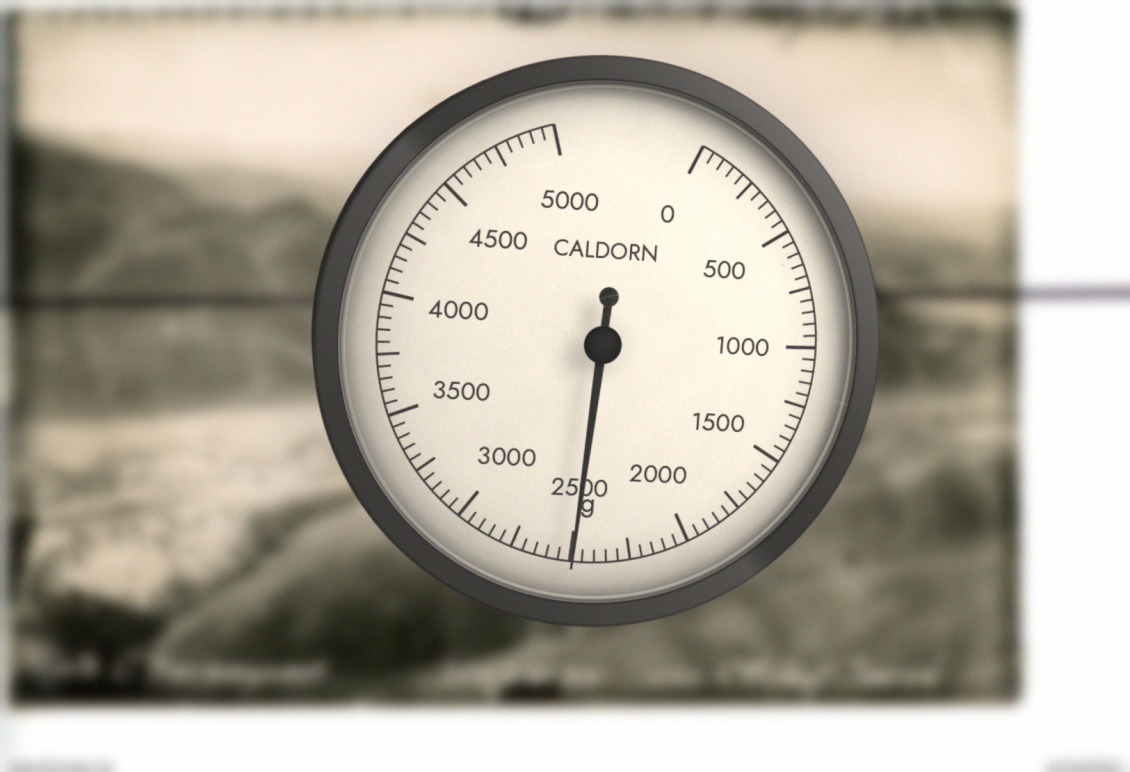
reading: **2500** g
